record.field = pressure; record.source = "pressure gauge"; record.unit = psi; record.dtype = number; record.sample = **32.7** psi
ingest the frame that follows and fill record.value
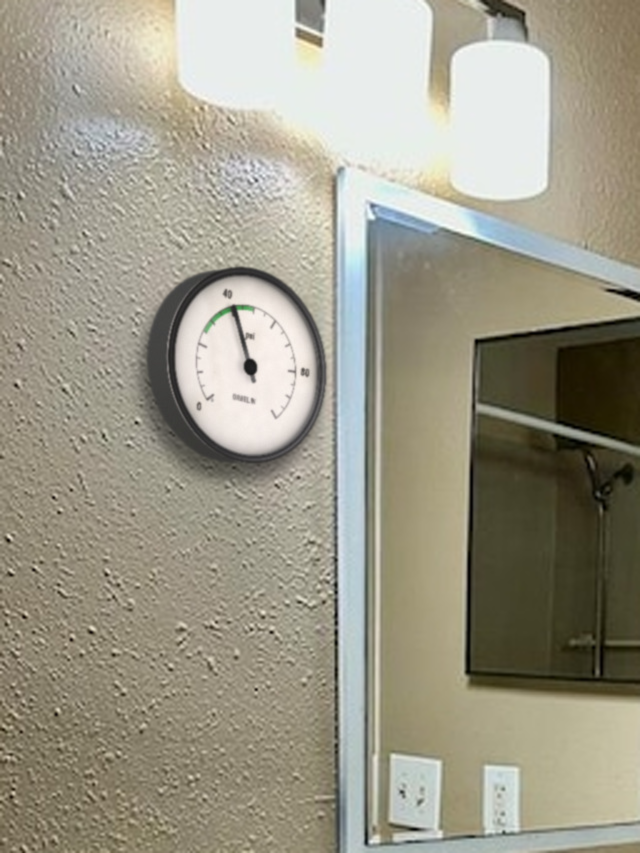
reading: **40** psi
